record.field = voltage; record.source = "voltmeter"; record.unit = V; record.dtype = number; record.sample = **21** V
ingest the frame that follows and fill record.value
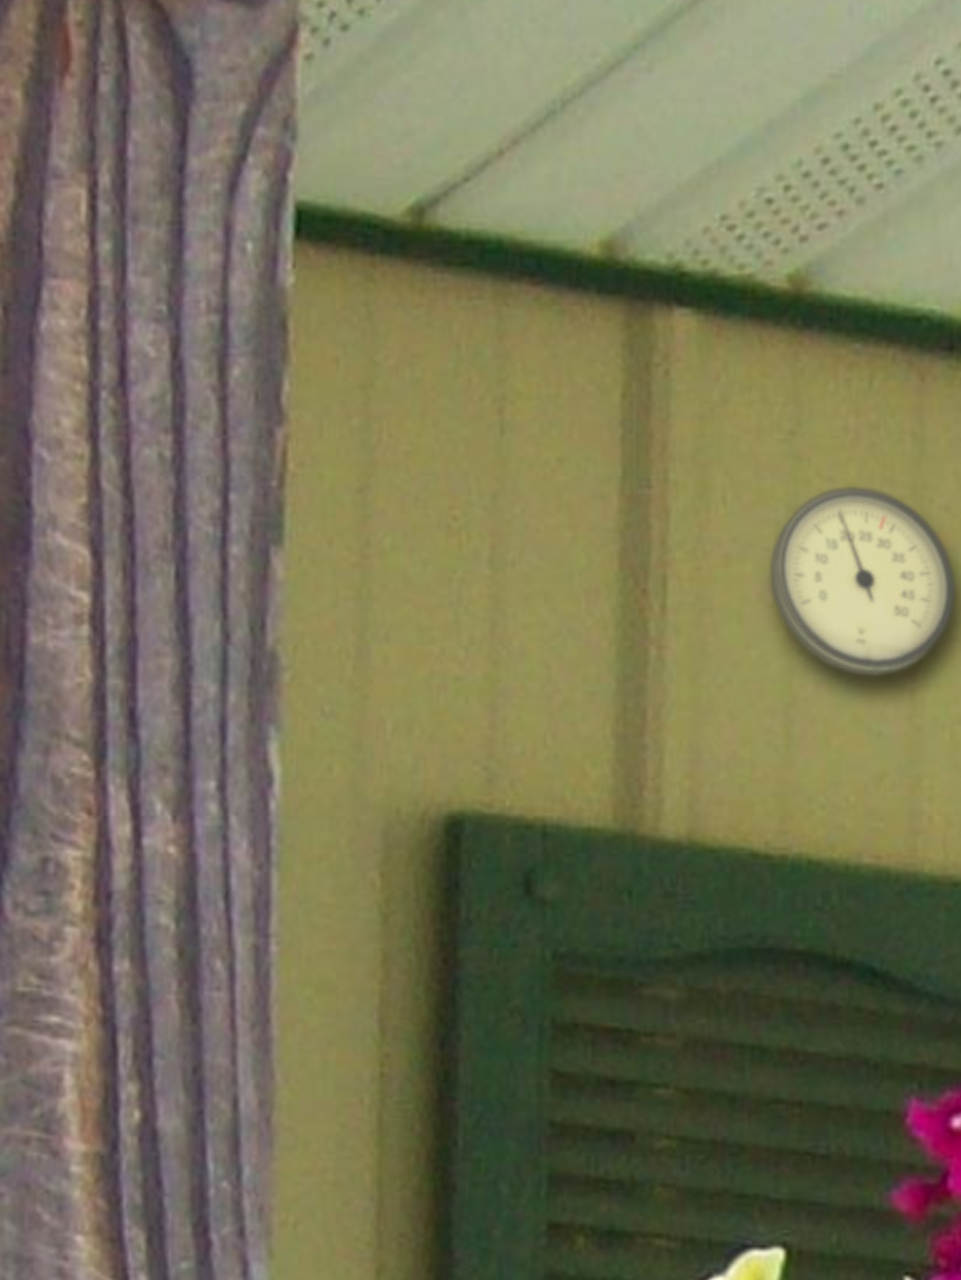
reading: **20** V
